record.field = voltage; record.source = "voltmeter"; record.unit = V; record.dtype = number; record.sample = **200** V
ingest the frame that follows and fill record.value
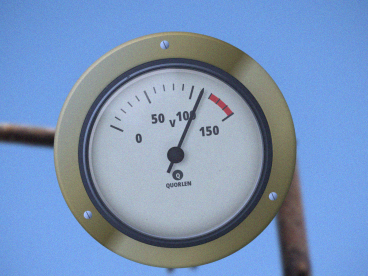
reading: **110** V
